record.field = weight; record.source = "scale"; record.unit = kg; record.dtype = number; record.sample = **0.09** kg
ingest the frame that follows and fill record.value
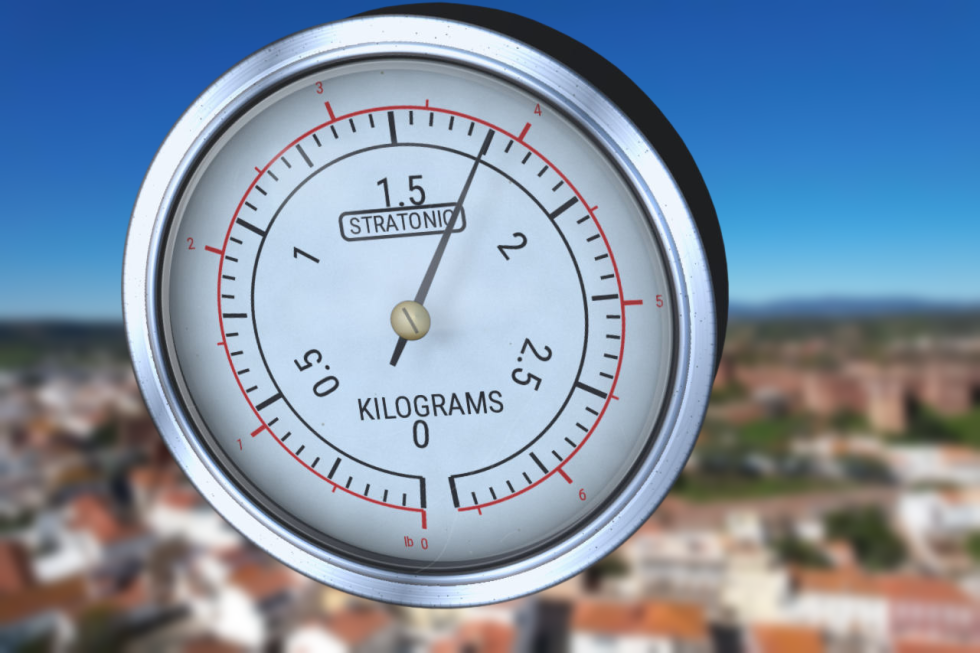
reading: **1.75** kg
